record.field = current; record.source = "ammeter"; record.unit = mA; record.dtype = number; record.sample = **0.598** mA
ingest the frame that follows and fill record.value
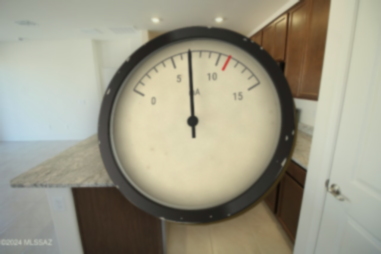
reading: **7** mA
